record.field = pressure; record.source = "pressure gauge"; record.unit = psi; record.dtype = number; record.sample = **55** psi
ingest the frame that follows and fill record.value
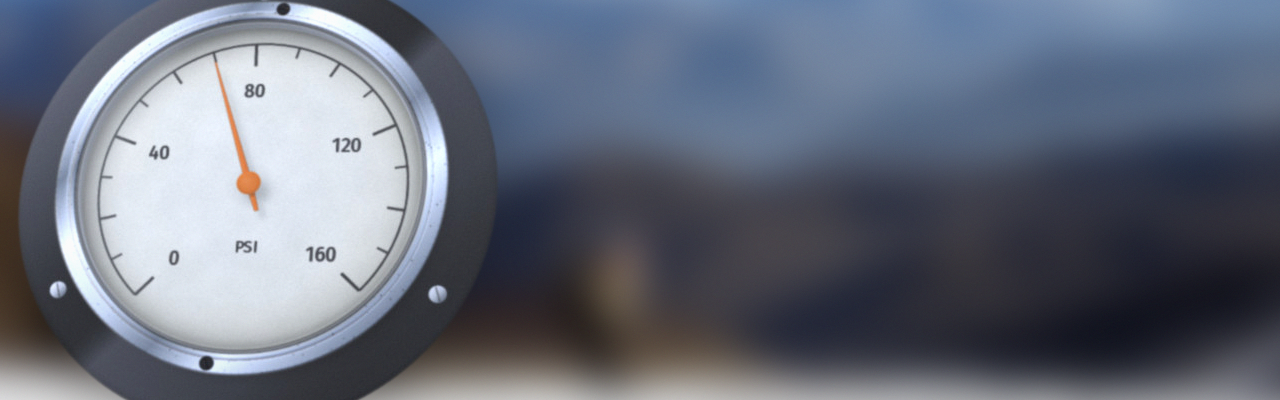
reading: **70** psi
